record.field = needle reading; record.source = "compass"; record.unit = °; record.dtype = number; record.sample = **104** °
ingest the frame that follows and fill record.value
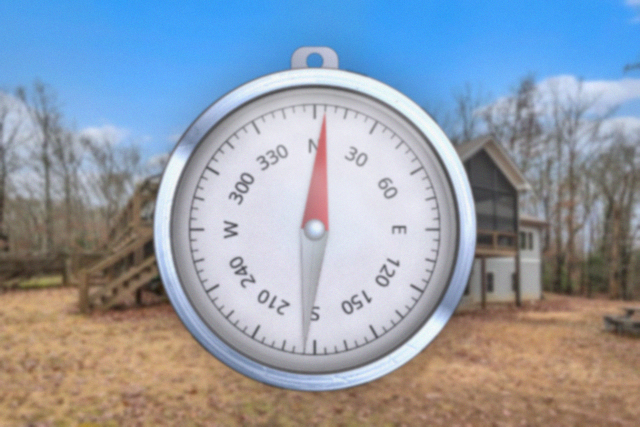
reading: **5** °
